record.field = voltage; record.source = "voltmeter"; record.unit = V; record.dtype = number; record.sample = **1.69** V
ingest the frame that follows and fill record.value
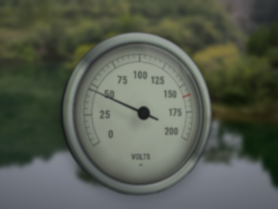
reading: **45** V
